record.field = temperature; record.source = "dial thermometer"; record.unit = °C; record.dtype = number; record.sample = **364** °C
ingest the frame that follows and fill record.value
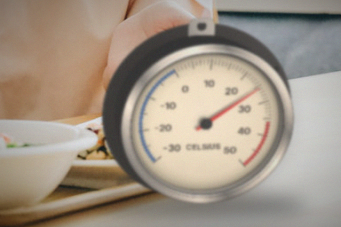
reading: **25** °C
